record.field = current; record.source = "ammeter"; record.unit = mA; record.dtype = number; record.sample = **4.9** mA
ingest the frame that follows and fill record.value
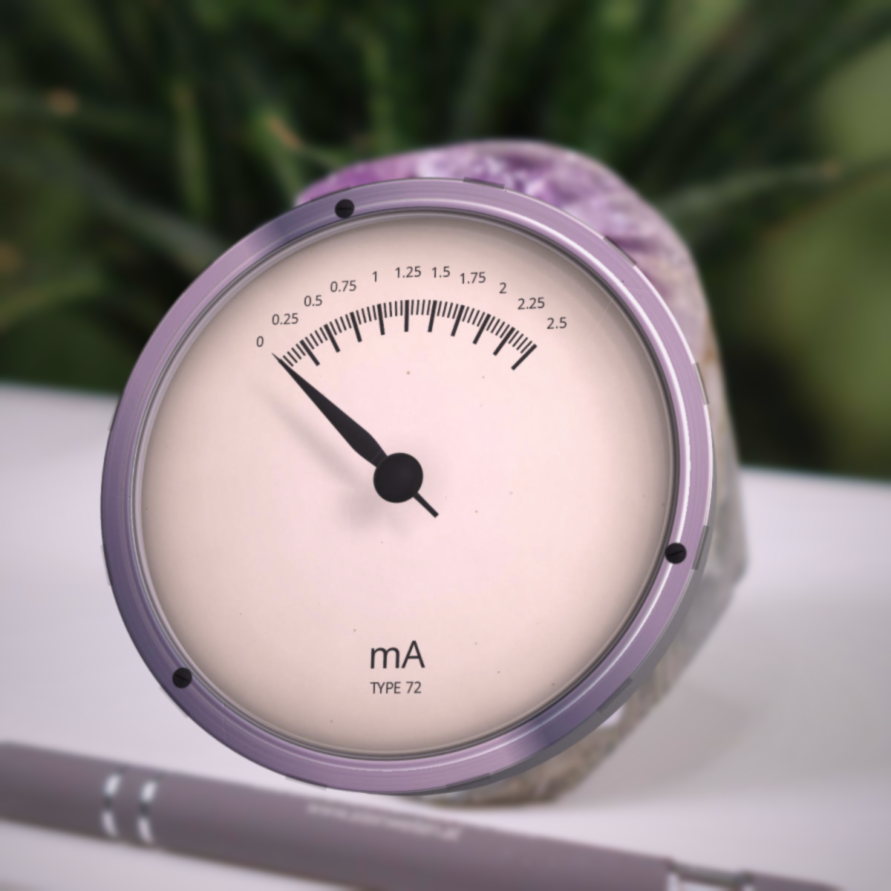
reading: **0** mA
